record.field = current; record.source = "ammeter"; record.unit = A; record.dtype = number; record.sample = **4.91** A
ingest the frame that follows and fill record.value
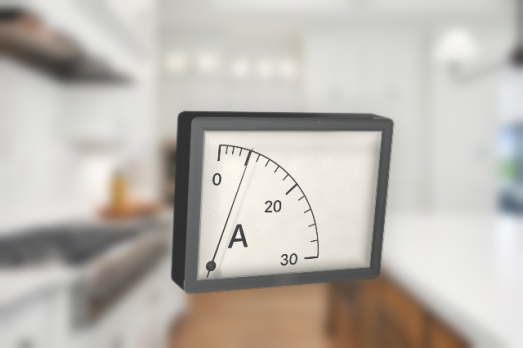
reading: **10** A
